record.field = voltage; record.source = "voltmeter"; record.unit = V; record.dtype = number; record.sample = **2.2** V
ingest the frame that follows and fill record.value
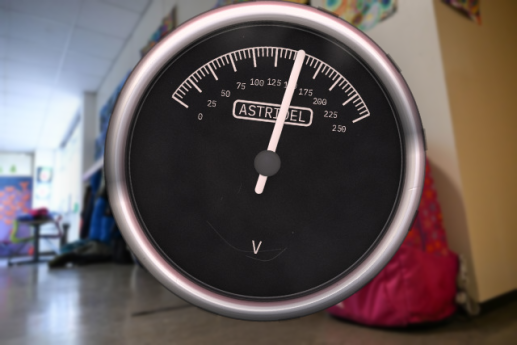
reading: **150** V
